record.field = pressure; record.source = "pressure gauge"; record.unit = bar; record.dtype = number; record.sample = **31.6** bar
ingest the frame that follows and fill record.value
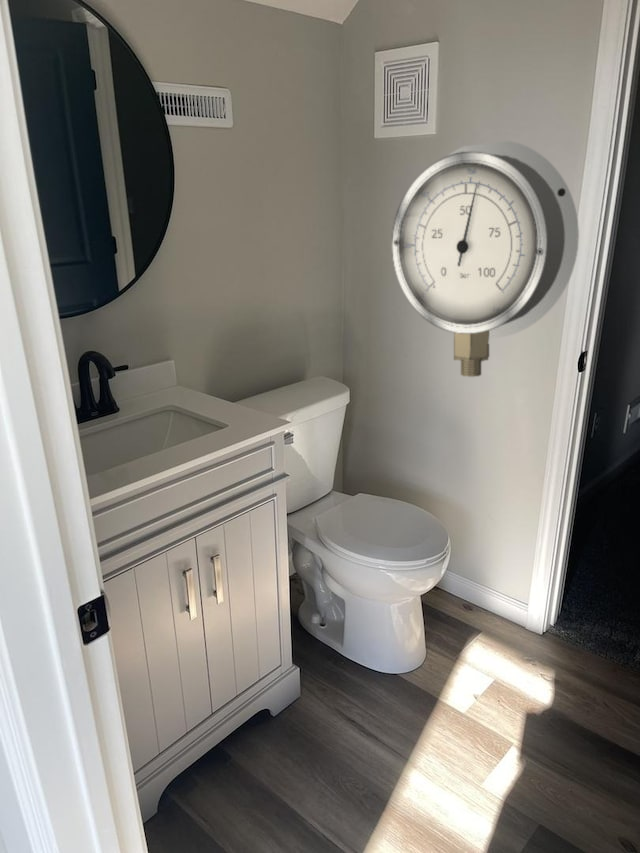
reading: **55** bar
